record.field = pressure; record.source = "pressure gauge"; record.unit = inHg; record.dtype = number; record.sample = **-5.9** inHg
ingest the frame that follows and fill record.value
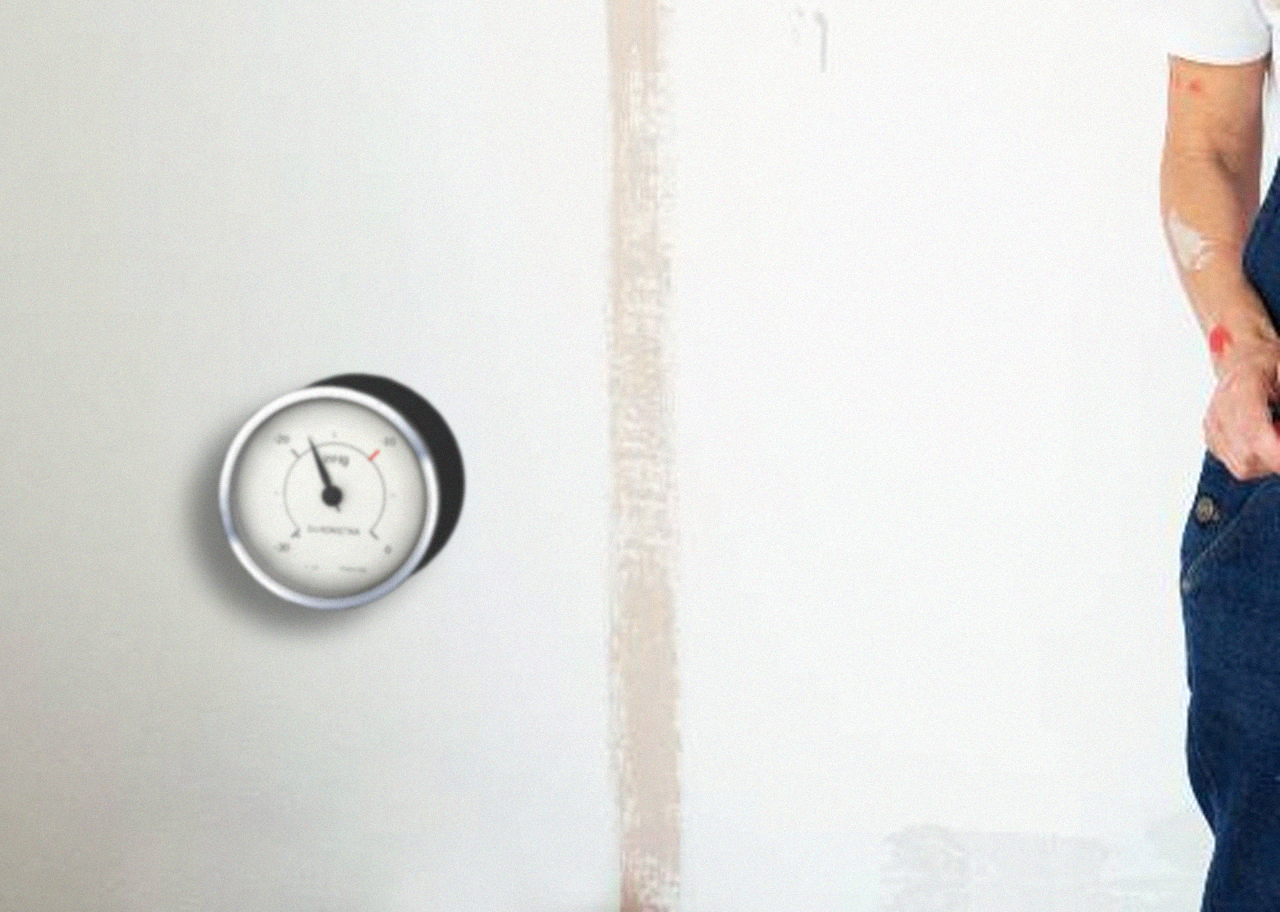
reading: **-17.5** inHg
